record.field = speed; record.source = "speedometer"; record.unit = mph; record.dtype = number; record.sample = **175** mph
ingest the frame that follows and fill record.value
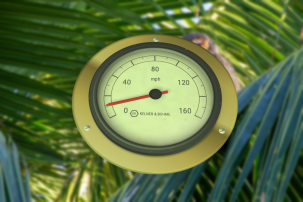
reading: **10** mph
